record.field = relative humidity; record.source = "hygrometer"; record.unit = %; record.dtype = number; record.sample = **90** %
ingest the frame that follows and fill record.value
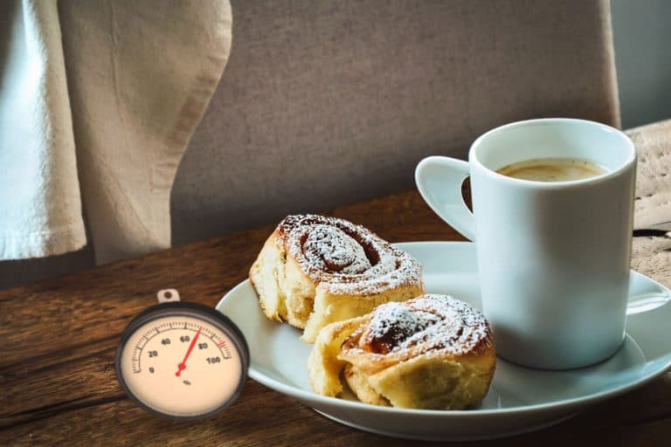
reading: **70** %
